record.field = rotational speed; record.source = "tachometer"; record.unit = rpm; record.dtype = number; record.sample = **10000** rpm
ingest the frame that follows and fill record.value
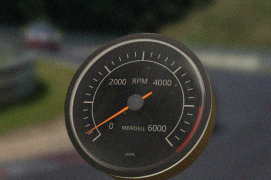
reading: **200** rpm
